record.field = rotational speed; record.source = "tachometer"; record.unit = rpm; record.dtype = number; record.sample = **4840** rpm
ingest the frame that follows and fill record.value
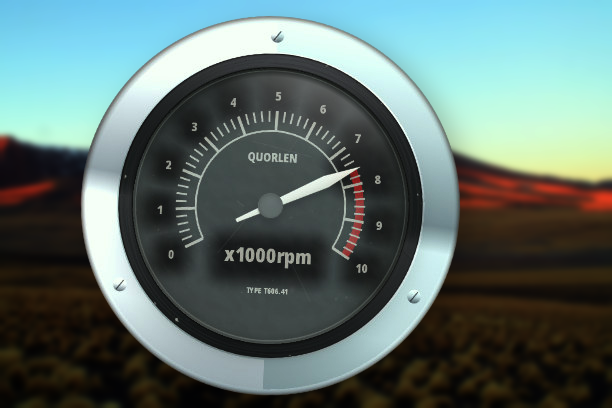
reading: **7600** rpm
